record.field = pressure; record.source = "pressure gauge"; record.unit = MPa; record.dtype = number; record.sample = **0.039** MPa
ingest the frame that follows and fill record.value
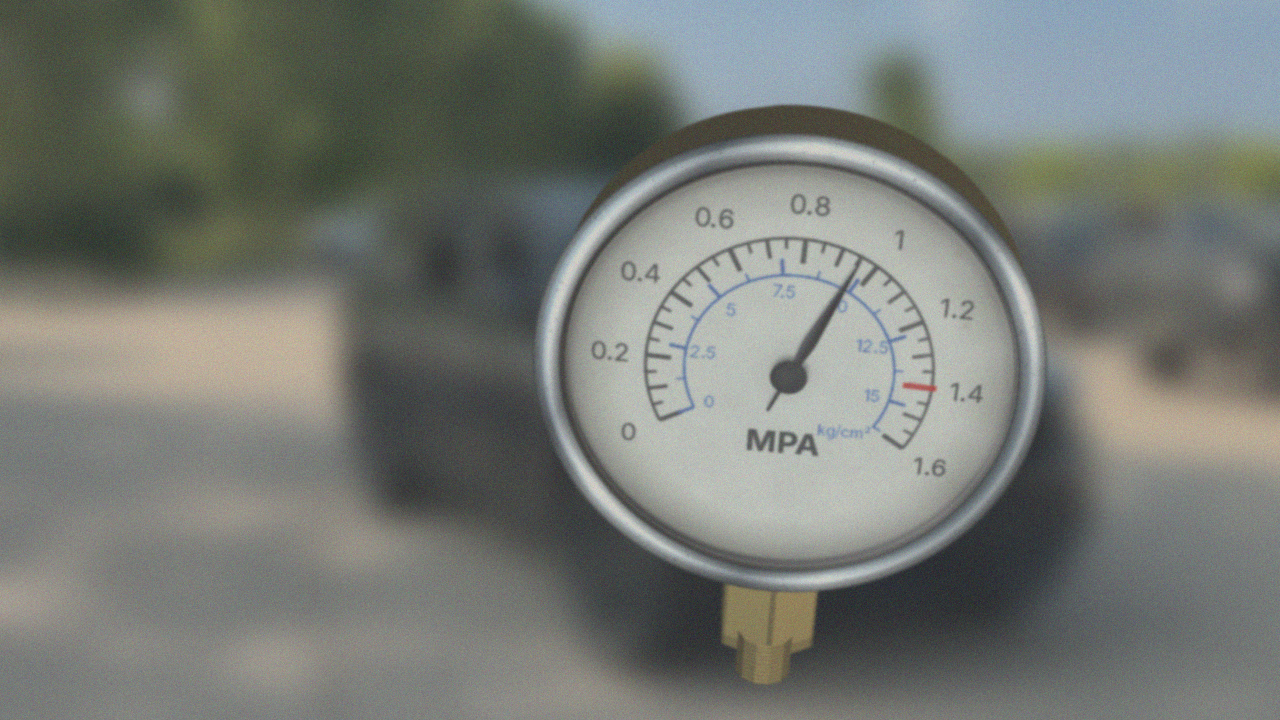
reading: **0.95** MPa
